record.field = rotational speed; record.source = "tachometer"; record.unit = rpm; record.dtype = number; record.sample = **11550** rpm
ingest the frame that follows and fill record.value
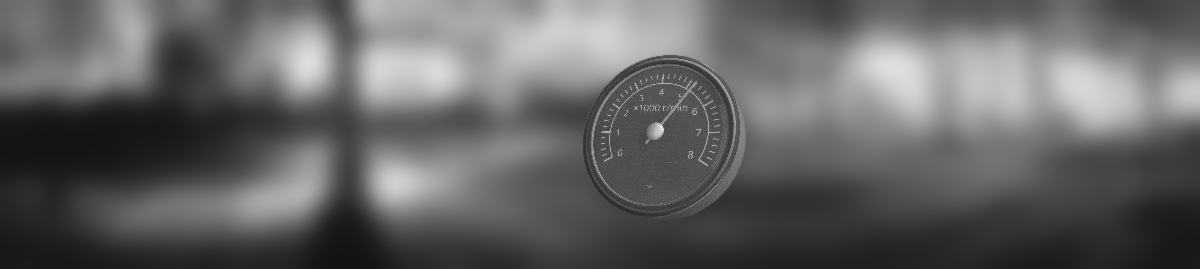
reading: **5200** rpm
